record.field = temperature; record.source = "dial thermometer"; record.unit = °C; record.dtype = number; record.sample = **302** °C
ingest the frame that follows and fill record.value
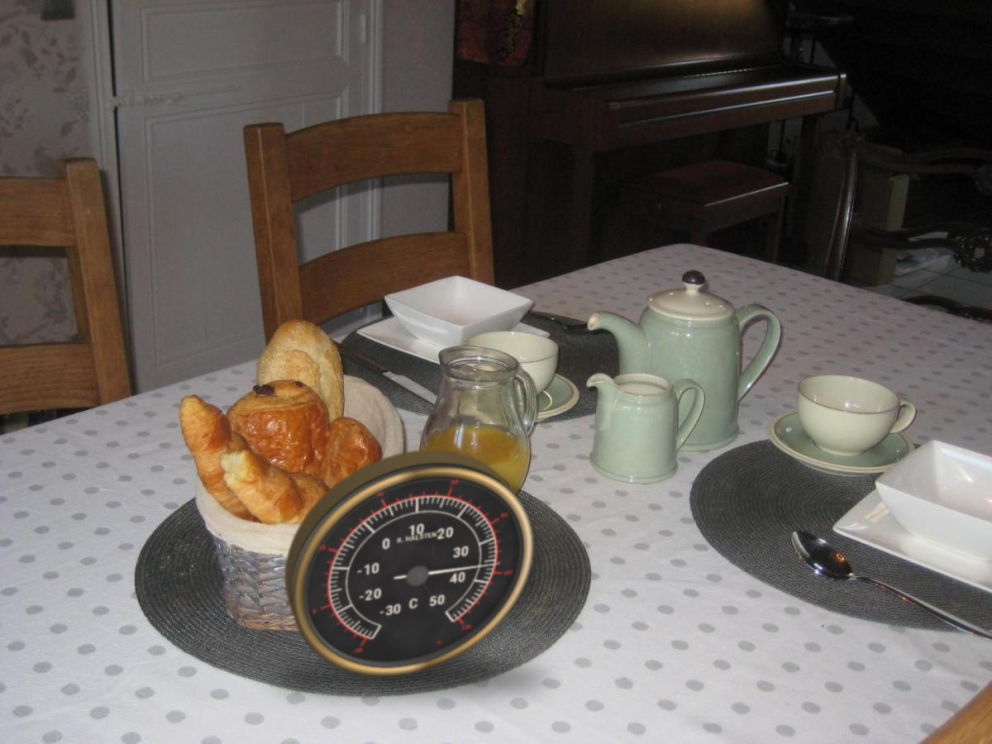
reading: **35** °C
